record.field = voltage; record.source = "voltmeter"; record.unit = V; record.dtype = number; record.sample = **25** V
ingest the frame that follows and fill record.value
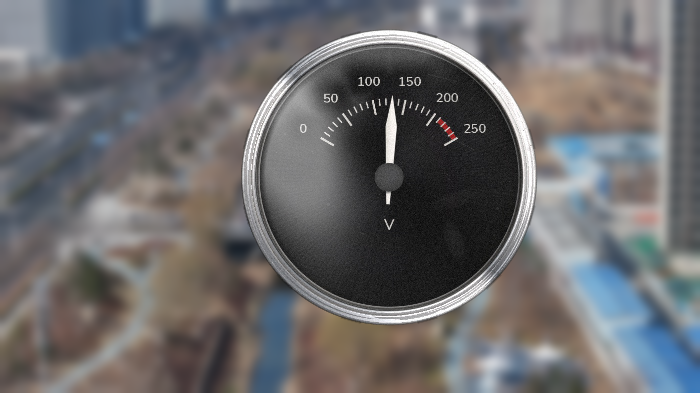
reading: **130** V
